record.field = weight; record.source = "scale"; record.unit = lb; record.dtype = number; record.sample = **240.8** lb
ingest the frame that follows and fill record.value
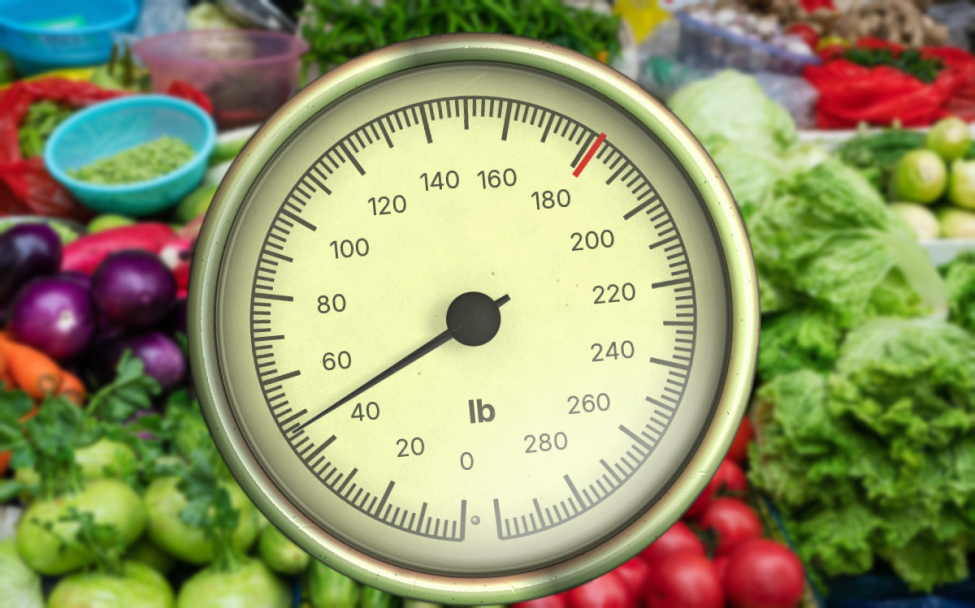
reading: **47** lb
